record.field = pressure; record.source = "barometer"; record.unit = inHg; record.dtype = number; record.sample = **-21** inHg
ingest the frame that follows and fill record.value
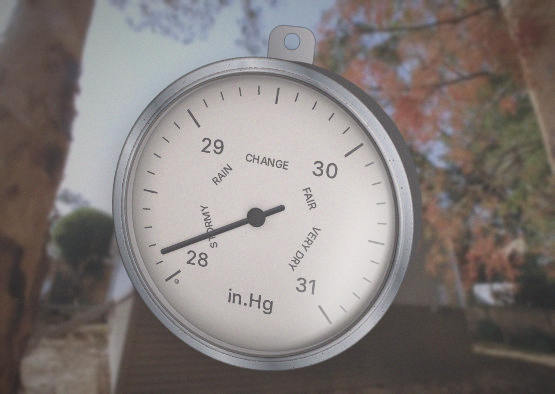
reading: **28.15** inHg
